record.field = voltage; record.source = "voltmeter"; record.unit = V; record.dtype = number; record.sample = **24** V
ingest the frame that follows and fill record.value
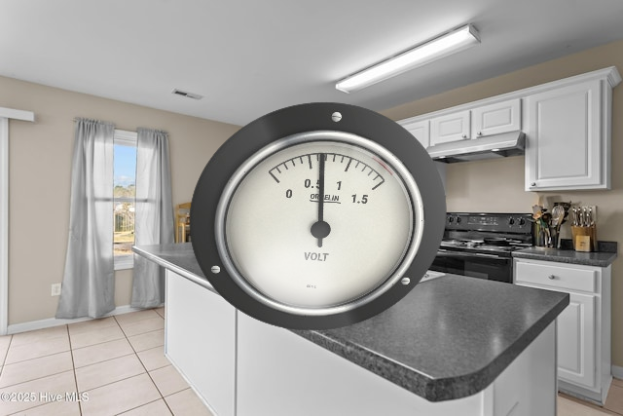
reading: **0.65** V
